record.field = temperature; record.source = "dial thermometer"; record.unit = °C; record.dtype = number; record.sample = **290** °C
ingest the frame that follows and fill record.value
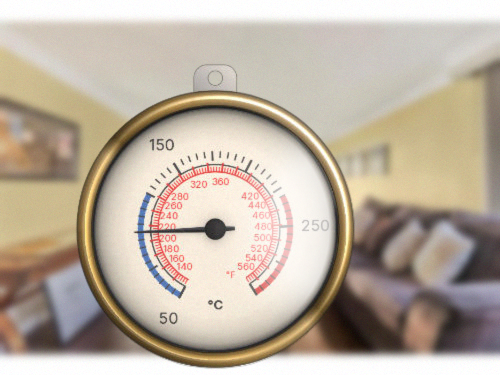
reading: **100** °C
